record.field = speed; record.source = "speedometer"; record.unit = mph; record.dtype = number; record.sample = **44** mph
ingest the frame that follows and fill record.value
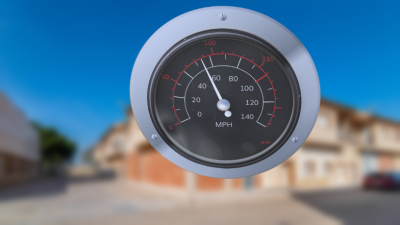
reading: **55** mph
